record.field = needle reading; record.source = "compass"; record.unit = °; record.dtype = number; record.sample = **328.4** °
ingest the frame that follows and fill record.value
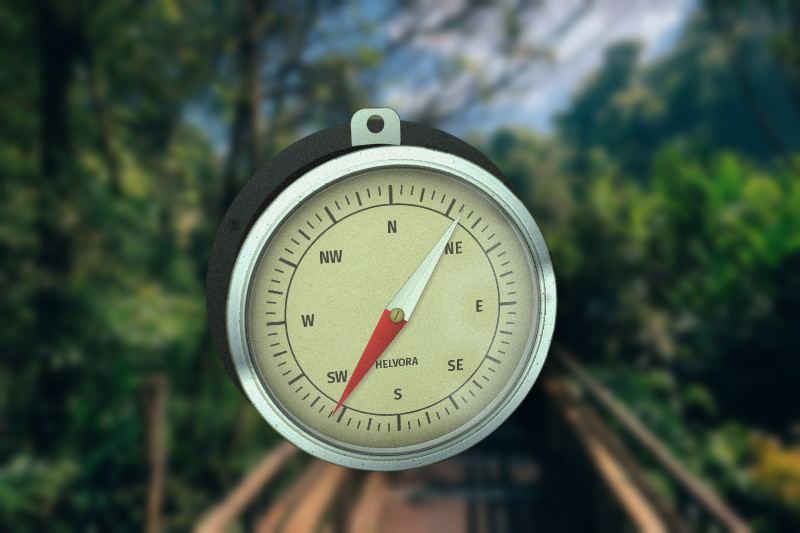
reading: **215** °
